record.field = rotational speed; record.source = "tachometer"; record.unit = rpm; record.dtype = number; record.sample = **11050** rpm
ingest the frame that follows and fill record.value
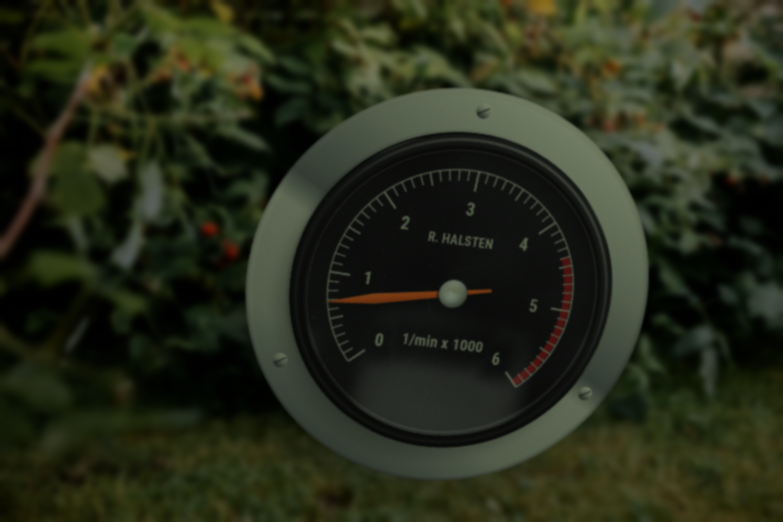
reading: **700** rpm
